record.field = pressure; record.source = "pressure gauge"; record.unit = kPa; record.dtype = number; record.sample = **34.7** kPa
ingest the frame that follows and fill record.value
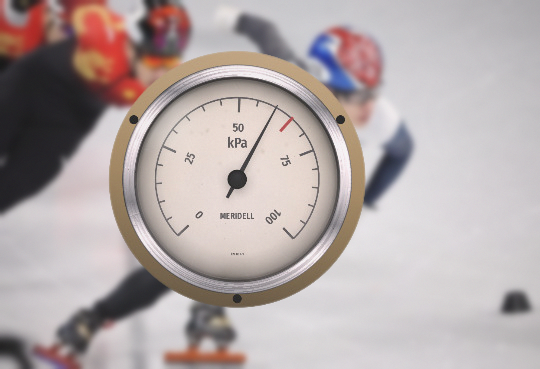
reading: **60** kPa
